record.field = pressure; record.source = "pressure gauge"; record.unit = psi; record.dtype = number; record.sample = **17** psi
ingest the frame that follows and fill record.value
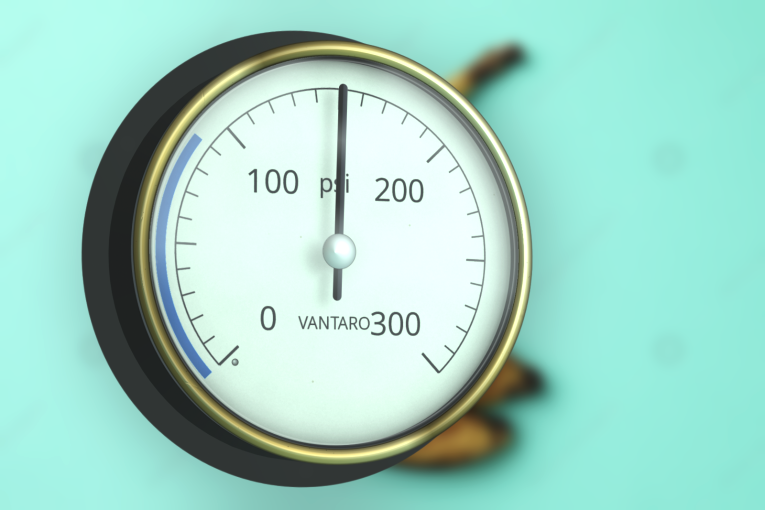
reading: **150** psi
